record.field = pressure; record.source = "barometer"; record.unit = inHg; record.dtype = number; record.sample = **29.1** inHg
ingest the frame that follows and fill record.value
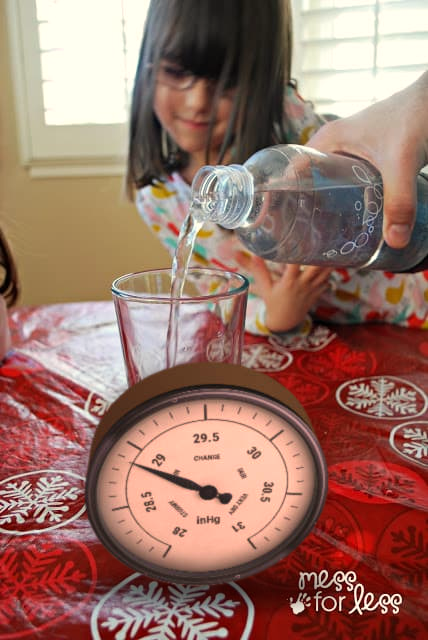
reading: **28.9** inHg
